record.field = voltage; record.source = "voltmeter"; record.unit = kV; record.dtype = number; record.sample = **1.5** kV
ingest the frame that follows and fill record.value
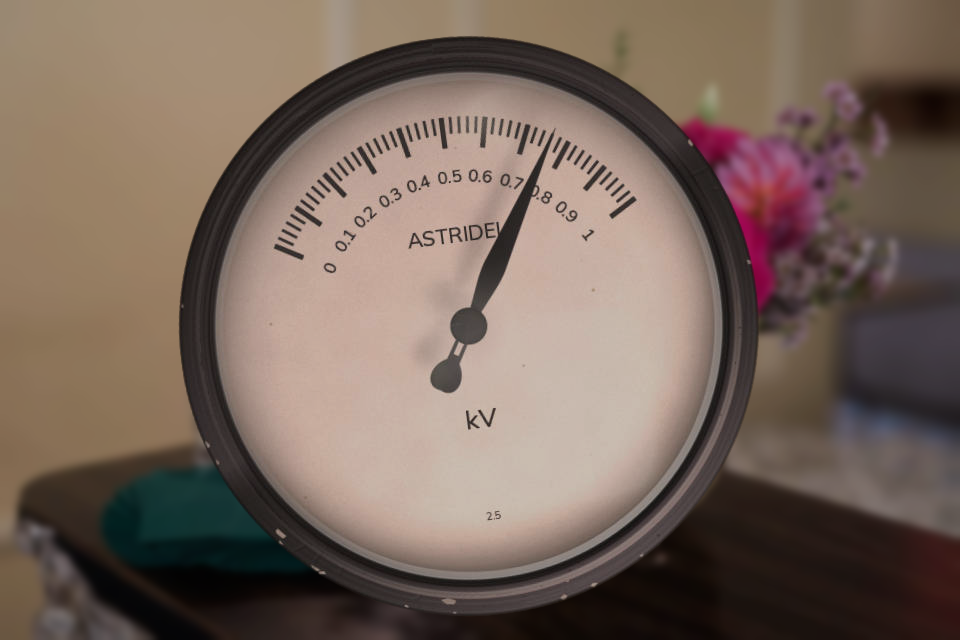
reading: **0.76** kV
